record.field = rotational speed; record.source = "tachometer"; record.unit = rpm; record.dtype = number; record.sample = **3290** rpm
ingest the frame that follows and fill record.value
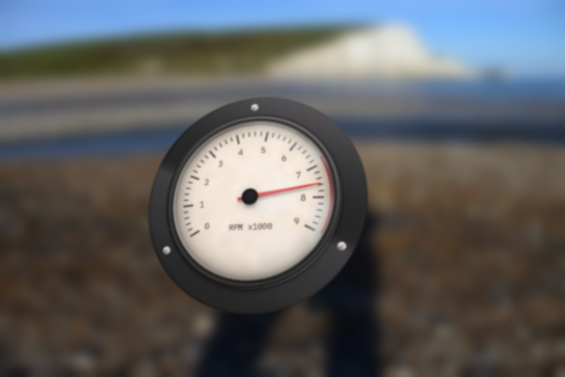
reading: **7600** rpm
